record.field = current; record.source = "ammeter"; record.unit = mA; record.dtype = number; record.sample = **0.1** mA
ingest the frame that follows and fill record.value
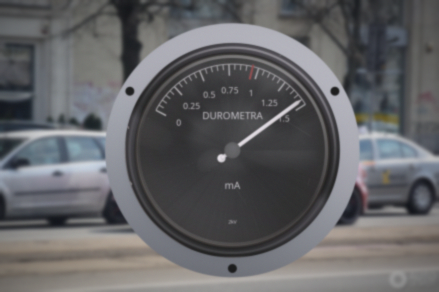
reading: **1.45** mA
